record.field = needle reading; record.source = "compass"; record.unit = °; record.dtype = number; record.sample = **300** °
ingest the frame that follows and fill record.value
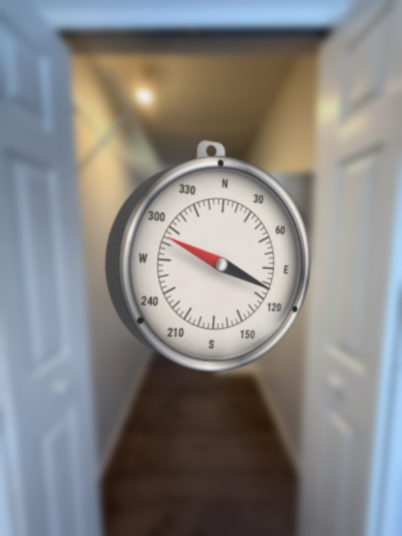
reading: **290** °
